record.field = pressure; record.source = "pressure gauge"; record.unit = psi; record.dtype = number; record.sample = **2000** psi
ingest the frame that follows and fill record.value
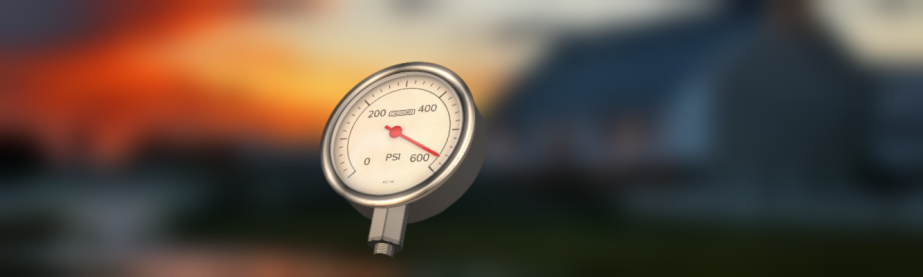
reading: **570** psi
